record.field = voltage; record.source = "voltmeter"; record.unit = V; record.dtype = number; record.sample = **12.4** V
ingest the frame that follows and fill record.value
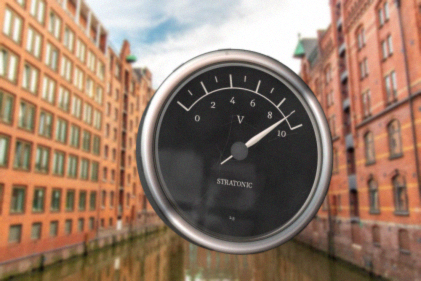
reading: **9** V
